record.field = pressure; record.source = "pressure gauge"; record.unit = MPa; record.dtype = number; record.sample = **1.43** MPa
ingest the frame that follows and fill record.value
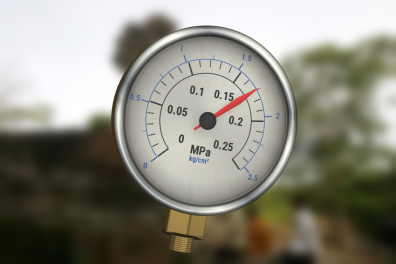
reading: **0.17** MPa
